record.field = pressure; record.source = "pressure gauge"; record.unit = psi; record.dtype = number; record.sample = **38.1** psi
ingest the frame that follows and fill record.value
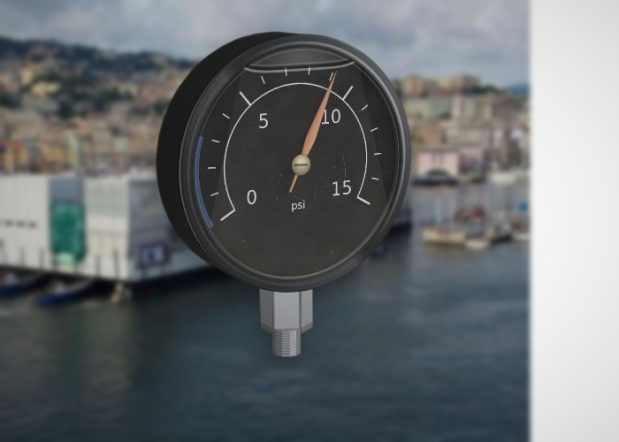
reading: **9** psi
